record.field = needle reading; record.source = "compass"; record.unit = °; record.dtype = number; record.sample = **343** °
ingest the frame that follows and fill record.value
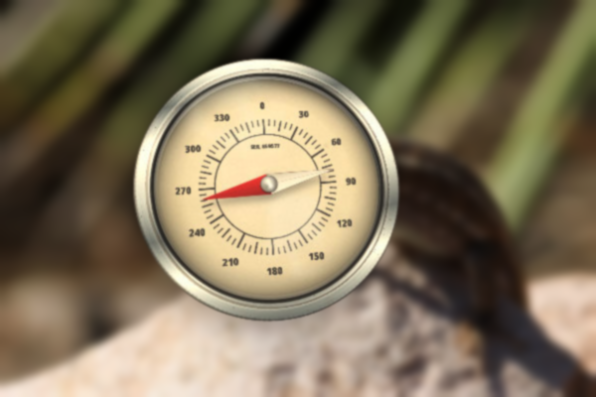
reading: **260** °
